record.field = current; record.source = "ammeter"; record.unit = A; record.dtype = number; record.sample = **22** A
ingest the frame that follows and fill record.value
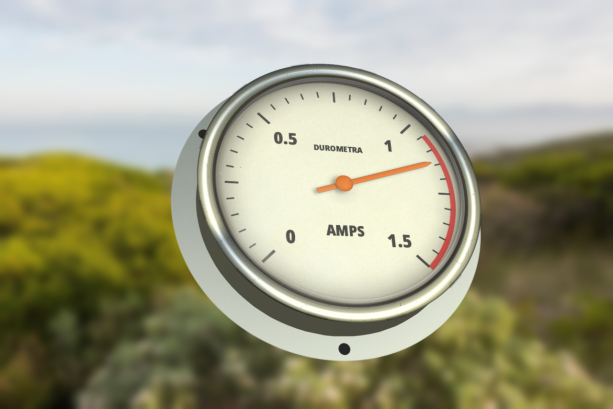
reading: **1.15** A
